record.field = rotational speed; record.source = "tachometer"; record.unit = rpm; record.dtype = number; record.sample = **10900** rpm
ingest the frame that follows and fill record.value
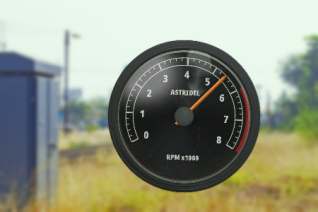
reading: **5400** rpm
